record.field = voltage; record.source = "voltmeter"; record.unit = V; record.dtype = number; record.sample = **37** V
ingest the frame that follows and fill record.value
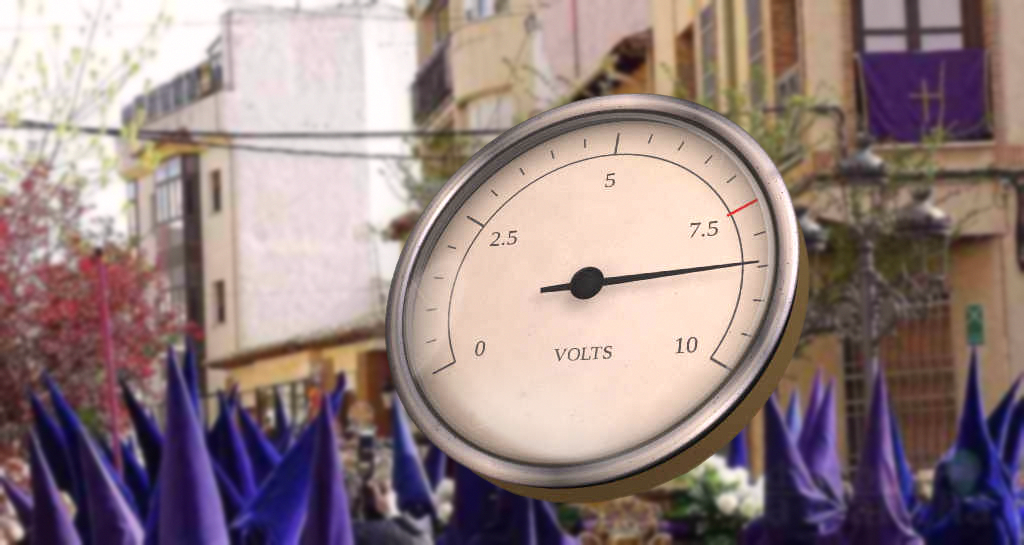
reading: **8.5** V
